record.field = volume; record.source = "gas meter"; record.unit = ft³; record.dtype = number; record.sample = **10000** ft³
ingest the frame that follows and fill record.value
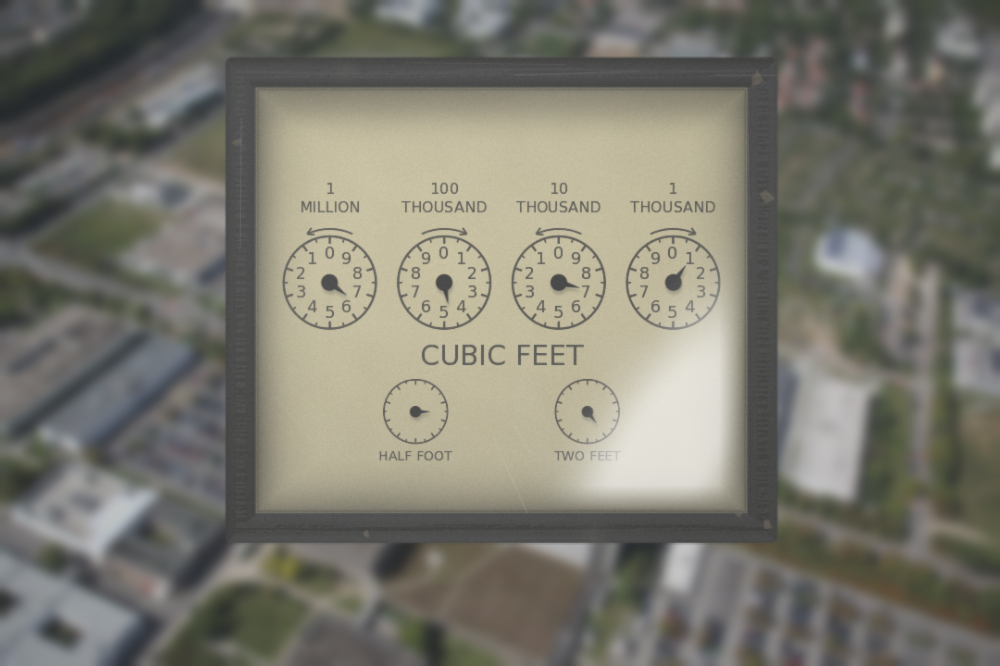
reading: **647100** ft³
